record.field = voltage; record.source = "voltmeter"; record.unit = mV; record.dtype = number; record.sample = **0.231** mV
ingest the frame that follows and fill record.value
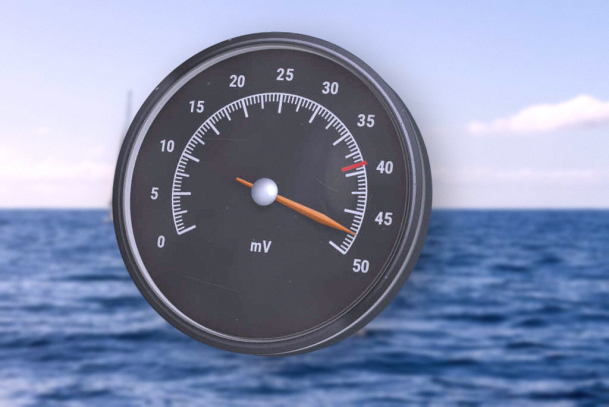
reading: **47.5** mV
